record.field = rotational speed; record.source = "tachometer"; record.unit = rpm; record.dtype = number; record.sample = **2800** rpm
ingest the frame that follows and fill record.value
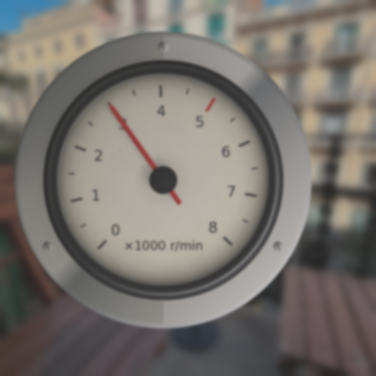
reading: **3000** rpm
